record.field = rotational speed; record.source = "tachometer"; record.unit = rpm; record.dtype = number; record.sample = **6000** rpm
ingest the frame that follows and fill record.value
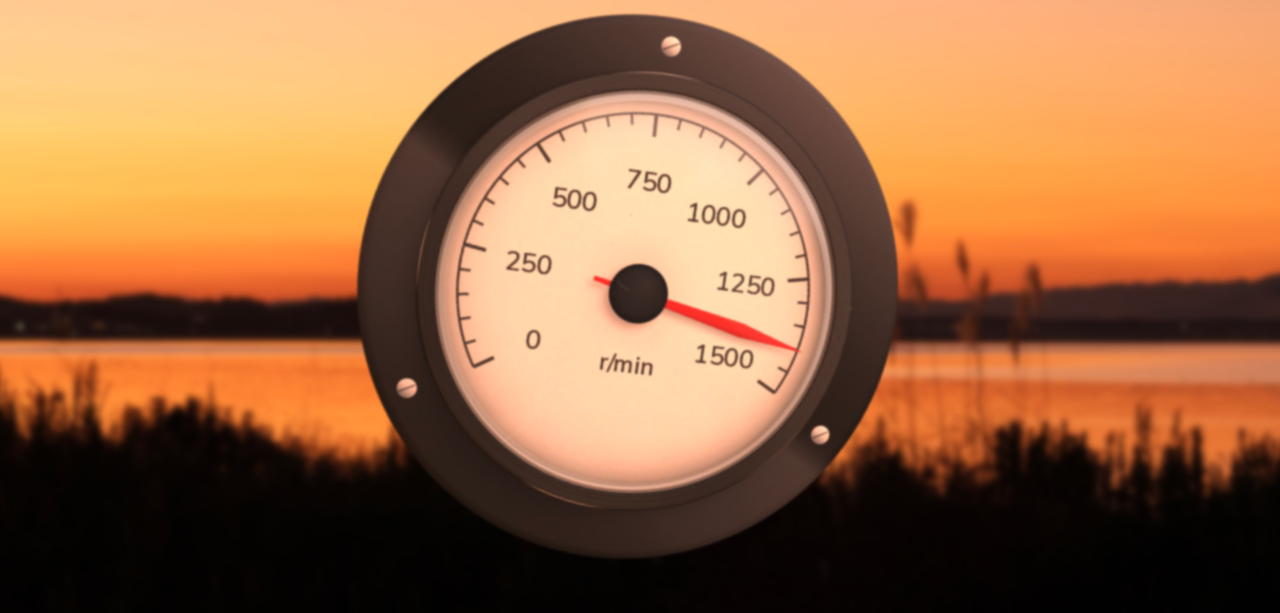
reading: **1400** rpm
